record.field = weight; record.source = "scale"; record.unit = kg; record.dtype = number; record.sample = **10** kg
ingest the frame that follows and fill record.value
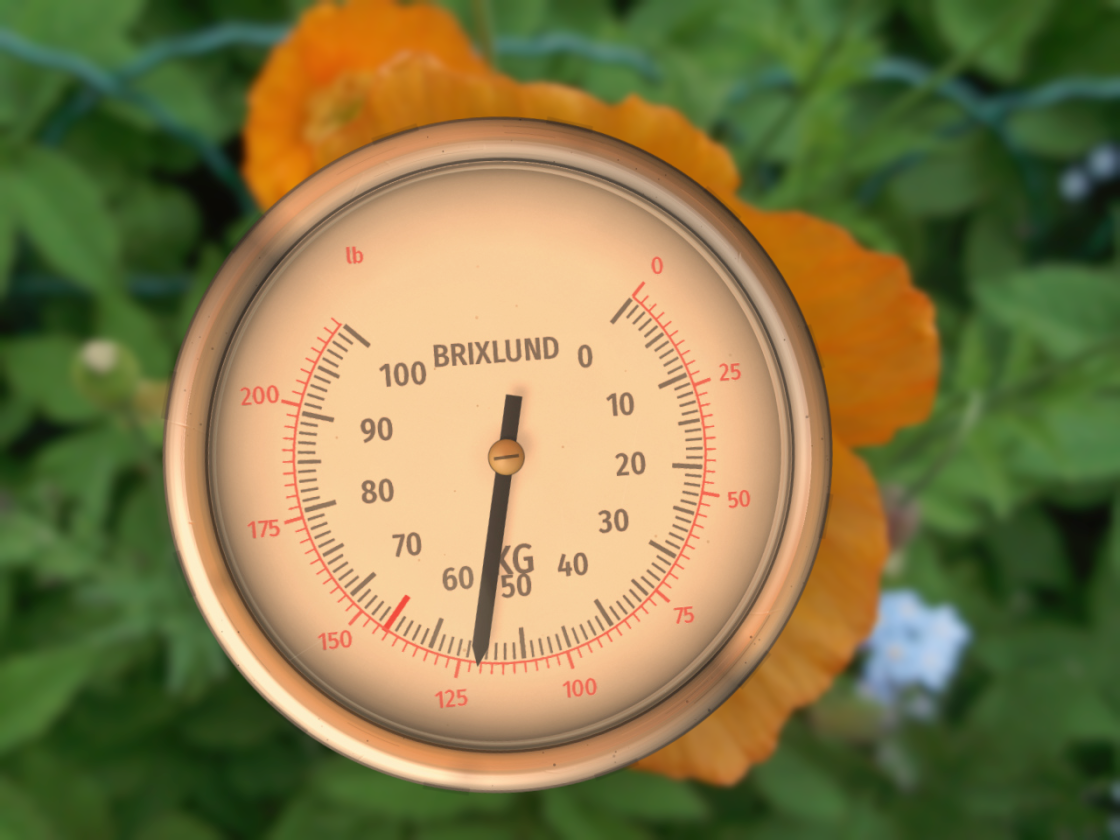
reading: **55** kg
